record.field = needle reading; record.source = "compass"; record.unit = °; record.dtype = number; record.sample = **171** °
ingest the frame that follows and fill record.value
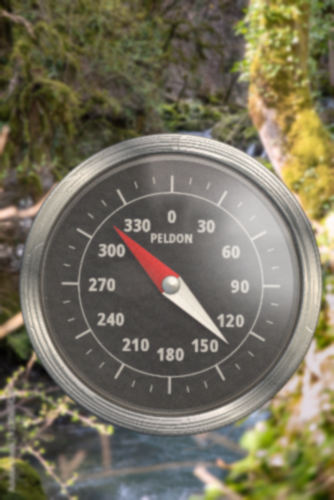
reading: **315** °
